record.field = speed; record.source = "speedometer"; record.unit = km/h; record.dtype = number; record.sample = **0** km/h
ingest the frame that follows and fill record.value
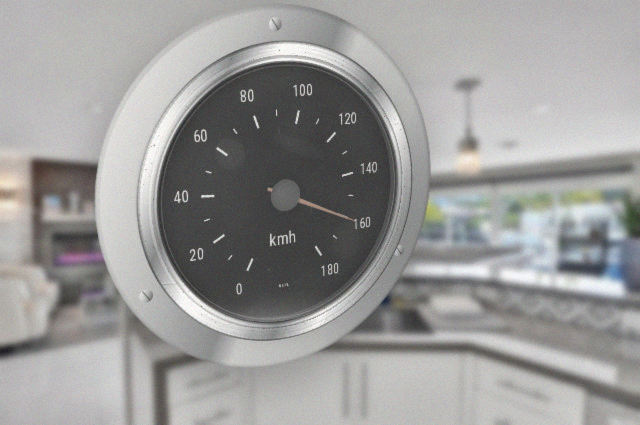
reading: **160** km/h
